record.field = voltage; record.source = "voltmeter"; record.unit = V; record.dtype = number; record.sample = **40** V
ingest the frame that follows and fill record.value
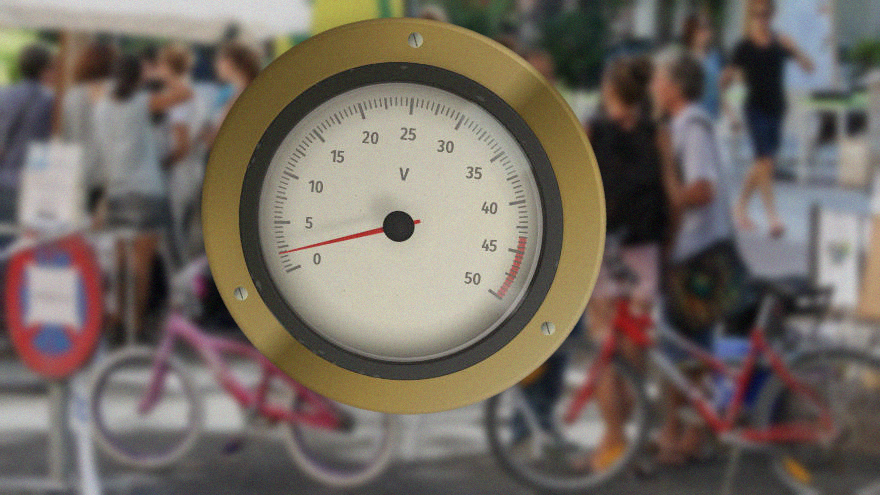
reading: **2** V
